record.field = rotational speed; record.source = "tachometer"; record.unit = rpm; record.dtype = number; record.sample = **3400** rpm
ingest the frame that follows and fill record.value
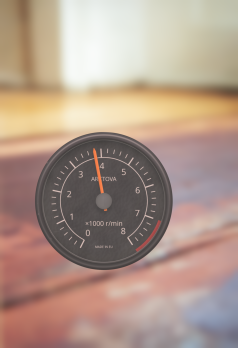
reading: **3800** rpm
